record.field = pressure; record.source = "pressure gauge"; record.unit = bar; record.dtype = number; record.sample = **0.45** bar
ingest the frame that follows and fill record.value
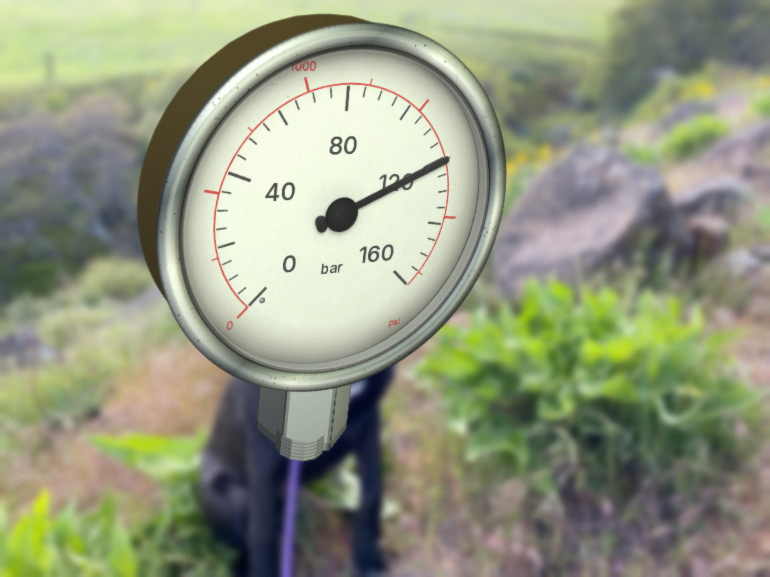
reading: **120** bar
